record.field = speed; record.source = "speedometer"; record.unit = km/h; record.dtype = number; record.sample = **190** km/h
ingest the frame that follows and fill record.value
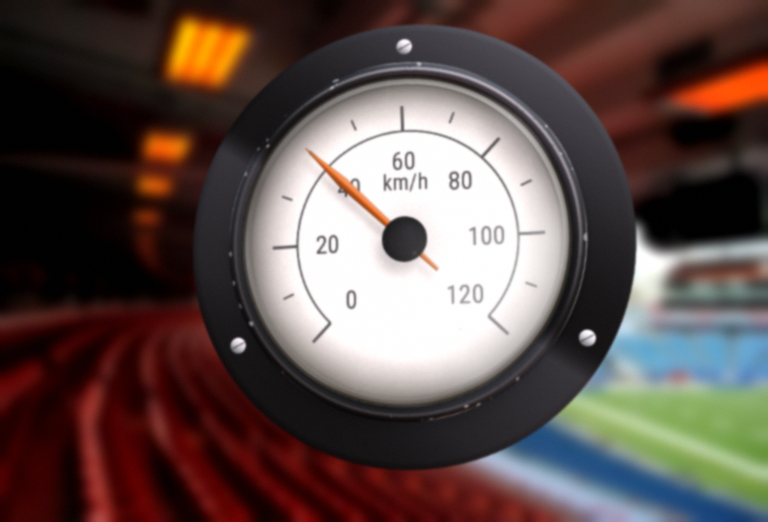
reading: **40** km/h
